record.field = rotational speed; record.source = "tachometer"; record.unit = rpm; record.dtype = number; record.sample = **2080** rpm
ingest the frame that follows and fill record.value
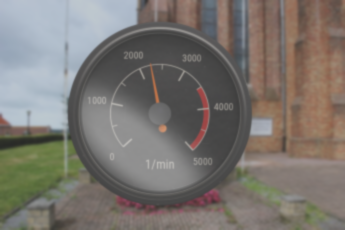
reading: **2250** rpm
